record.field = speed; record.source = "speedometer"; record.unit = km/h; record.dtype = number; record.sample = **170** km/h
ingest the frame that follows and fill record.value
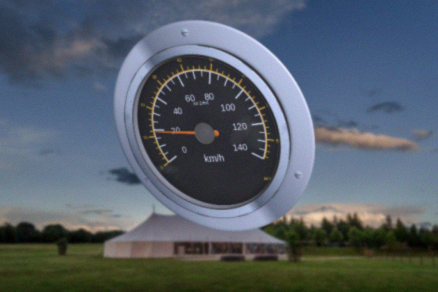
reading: **20** km/h
